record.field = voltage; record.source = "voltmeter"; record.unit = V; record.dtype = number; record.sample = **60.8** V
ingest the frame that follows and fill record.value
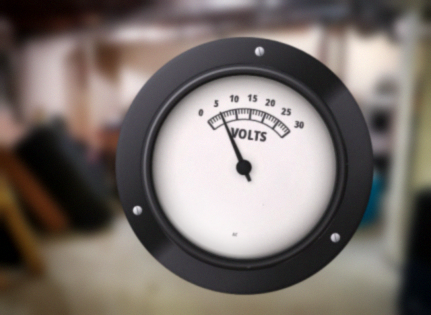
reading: **5** V
